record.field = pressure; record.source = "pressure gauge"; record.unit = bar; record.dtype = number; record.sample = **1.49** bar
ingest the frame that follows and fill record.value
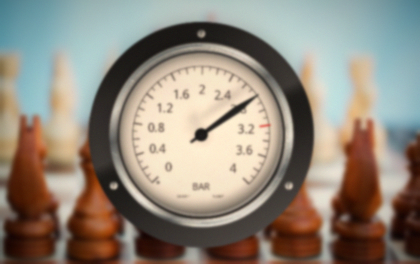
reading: **2.8** bar
